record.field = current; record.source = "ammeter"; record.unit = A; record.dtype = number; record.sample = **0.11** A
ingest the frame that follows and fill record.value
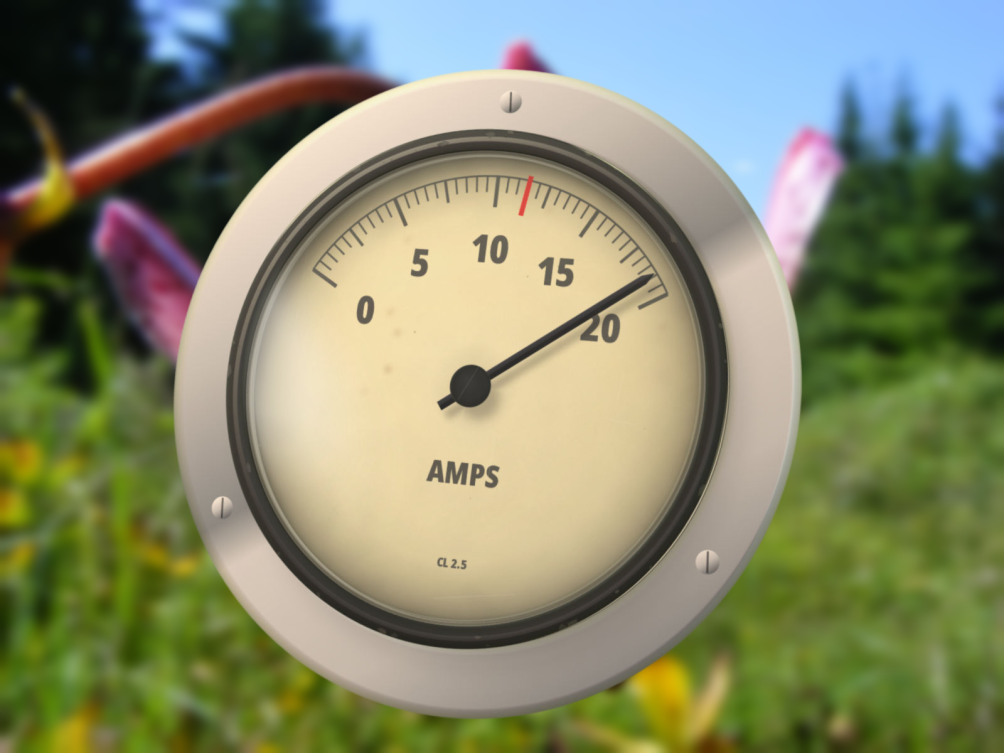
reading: **19** A
